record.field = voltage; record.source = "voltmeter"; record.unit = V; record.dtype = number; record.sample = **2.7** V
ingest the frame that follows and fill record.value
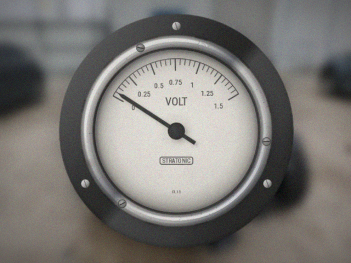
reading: **0.05** V
